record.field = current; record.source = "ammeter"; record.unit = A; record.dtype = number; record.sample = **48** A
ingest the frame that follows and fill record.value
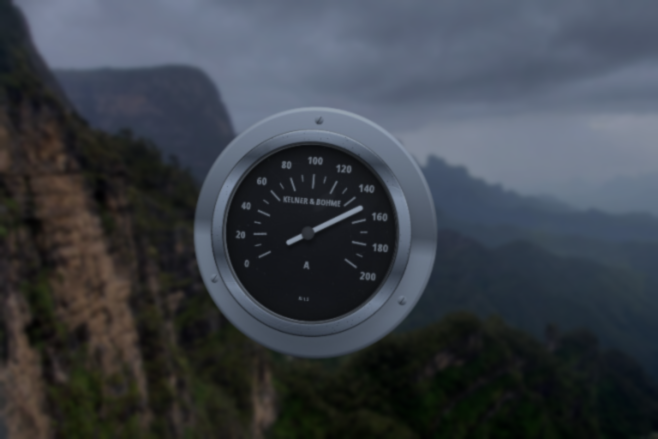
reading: **150** A
